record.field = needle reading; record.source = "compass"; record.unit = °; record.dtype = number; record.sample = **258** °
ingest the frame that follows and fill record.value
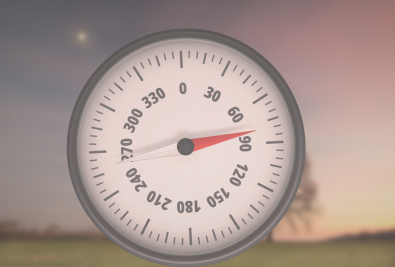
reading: **80** °
